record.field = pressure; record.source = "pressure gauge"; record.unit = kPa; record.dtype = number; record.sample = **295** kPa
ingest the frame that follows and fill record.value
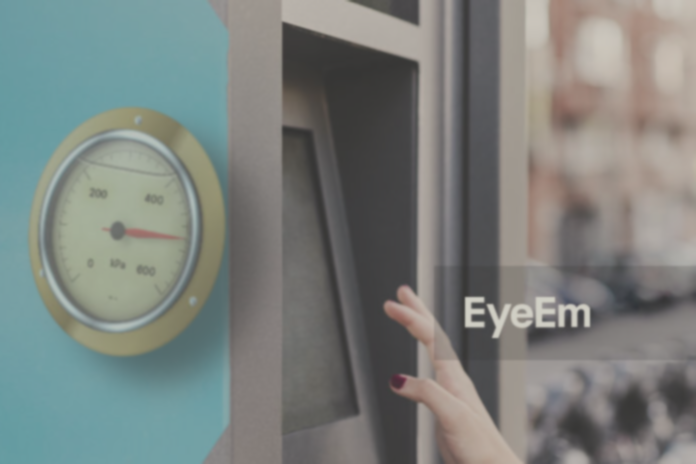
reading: **500** kPa
